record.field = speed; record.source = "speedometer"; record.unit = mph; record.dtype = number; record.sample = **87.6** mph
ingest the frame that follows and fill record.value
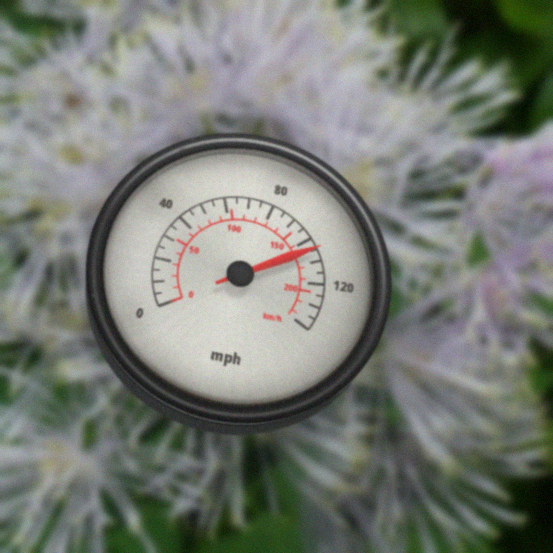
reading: **105** mph
